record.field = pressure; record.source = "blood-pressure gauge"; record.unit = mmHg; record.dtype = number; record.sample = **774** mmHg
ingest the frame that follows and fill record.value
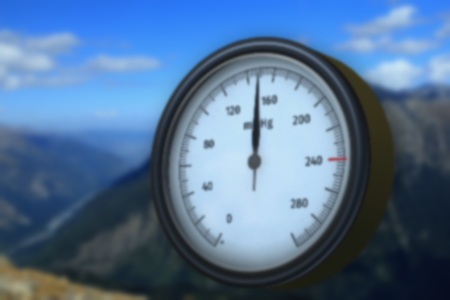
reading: **150** mmHg
